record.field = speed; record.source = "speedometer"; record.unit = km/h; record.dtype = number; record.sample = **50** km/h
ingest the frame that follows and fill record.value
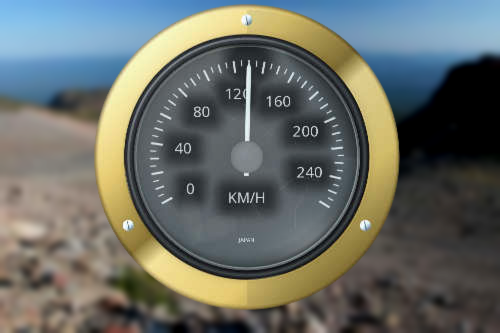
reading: **130** km/h
